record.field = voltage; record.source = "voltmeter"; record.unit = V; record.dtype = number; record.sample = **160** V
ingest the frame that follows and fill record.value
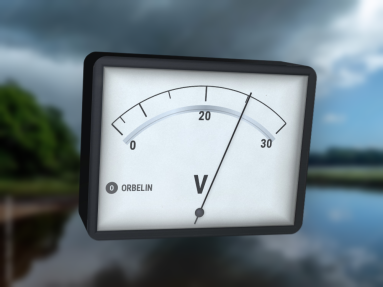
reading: **25** V
